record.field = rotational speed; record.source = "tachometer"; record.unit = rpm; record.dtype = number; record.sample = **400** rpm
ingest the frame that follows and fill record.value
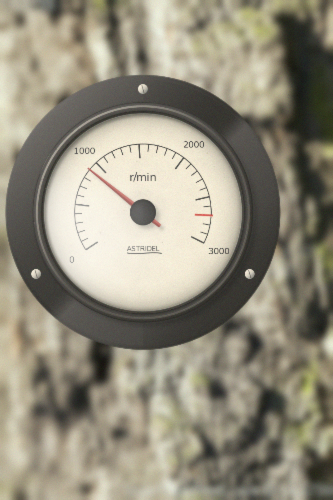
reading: **900** rpm
